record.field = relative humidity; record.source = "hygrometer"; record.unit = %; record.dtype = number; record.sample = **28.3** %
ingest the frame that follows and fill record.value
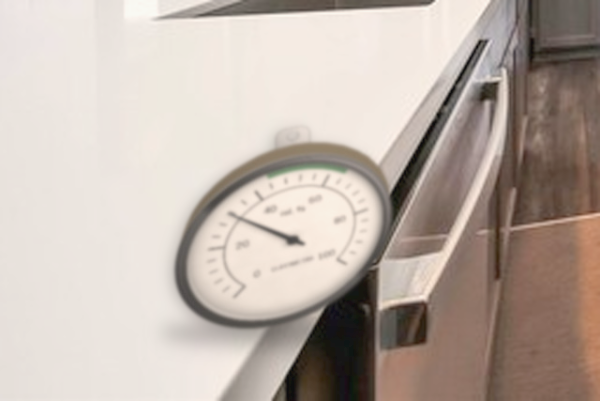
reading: **32** %
